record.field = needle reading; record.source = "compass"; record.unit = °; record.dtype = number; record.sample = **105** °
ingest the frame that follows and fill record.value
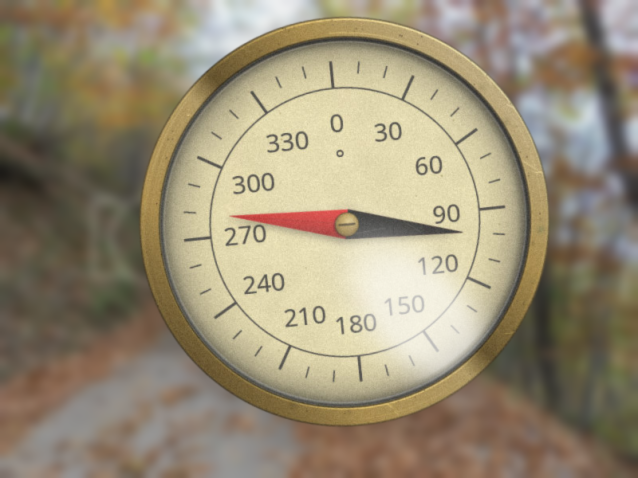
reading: **280** °
